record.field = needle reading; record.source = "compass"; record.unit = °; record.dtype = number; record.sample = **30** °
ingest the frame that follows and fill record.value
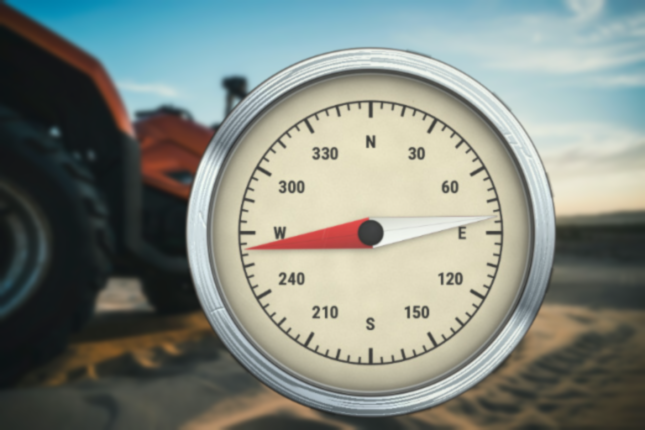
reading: **262.5** °
